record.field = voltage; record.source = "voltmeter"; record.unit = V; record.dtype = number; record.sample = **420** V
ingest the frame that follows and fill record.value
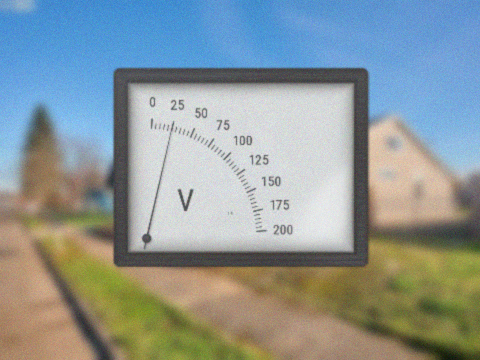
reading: **25** V
